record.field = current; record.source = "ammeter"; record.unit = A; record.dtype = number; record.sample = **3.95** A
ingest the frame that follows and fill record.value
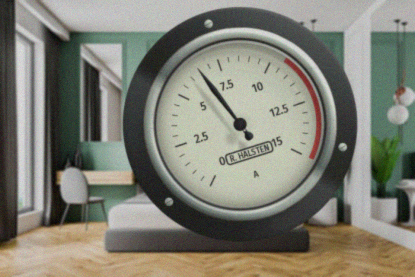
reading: **6.5** A
